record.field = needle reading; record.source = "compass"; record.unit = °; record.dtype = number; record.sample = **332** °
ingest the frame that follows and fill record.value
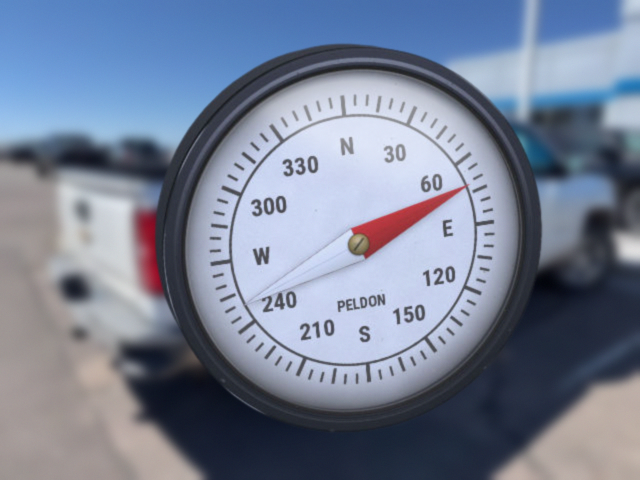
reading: **70** °
